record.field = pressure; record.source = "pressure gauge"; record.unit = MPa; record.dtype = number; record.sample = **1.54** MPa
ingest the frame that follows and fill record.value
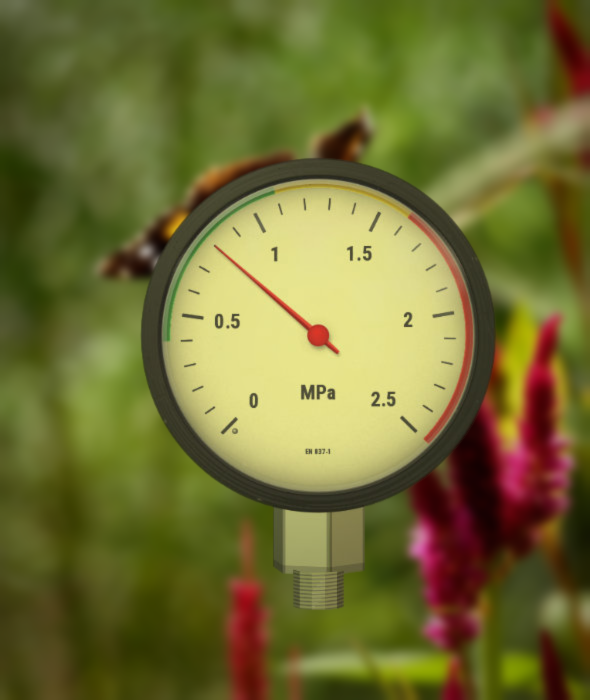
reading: **0.8** MPa
